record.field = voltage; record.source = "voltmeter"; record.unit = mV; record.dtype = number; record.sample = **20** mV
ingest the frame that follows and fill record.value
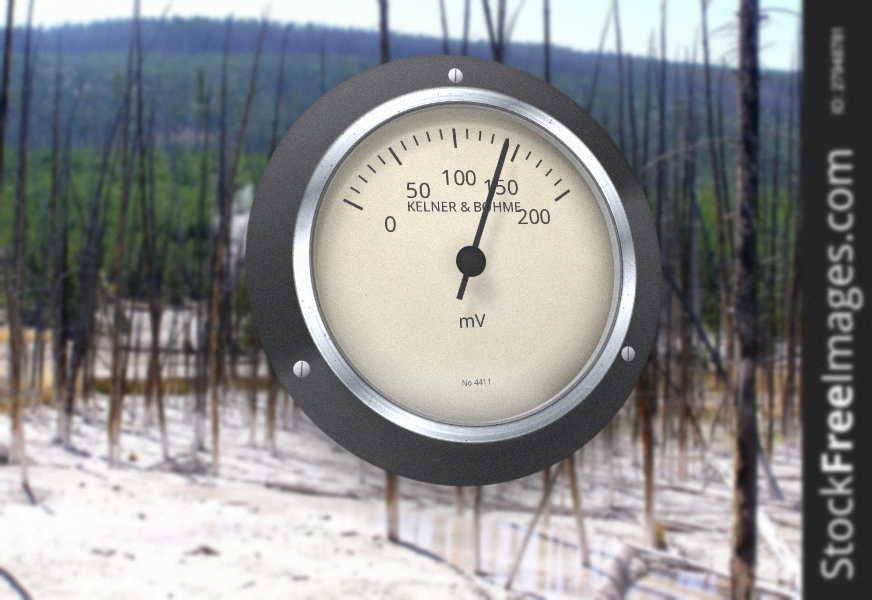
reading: **140** mV
